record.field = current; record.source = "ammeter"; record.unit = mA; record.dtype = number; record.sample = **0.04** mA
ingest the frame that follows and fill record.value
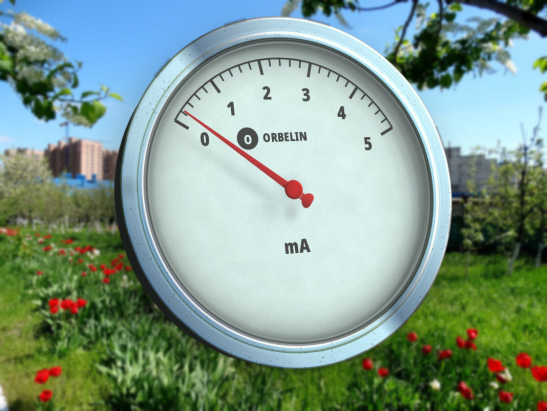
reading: **0.2** mA
